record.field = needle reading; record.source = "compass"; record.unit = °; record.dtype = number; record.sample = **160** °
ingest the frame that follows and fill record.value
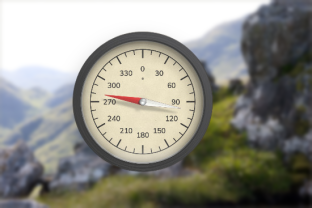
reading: **280** °
